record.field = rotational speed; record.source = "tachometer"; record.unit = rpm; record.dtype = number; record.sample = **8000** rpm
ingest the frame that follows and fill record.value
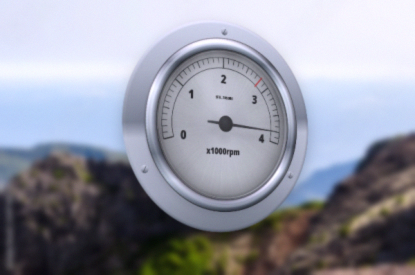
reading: **3800** rpm
